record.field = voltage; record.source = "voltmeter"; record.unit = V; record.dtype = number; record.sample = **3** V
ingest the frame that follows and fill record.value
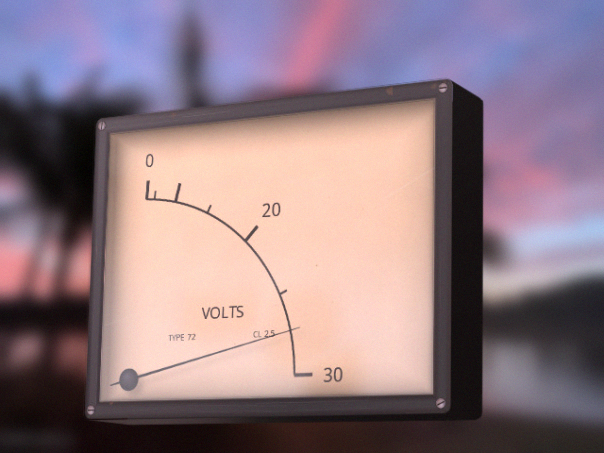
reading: **27.5** V
